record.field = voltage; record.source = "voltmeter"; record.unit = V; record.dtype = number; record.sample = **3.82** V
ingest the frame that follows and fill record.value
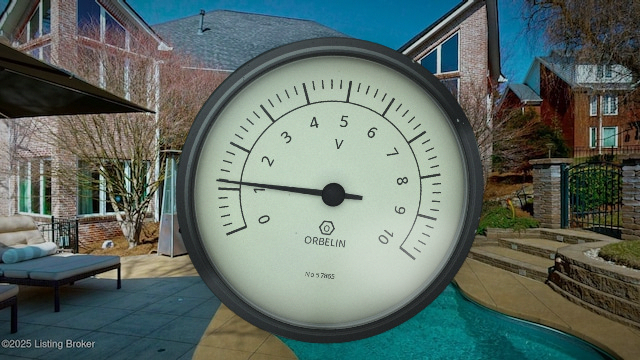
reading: **1.2** V
